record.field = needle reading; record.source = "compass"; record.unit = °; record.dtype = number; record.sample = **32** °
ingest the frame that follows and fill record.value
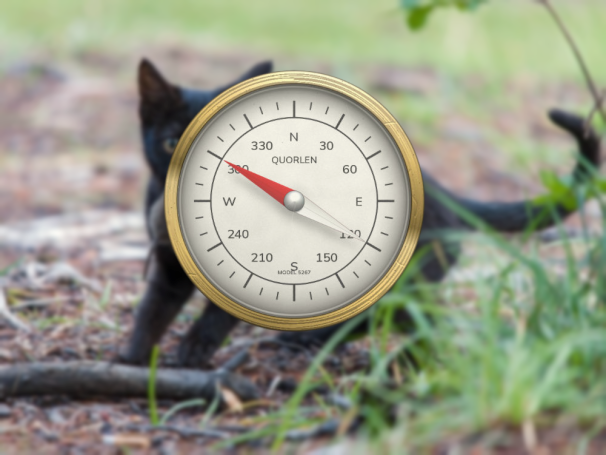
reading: **300** °
